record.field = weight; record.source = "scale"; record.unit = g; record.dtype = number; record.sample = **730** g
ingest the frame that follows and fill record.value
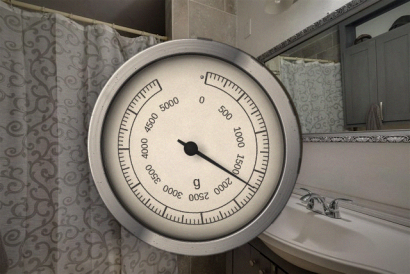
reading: **1700** g
